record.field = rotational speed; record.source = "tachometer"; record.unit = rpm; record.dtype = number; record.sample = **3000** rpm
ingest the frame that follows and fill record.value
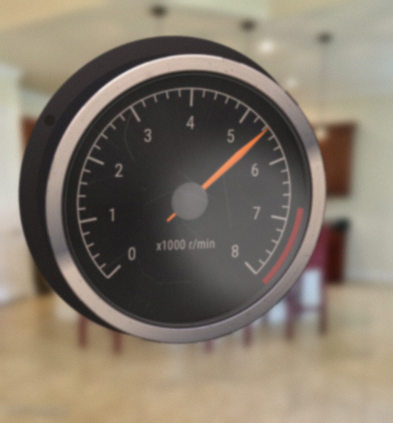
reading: **5400** rpm
